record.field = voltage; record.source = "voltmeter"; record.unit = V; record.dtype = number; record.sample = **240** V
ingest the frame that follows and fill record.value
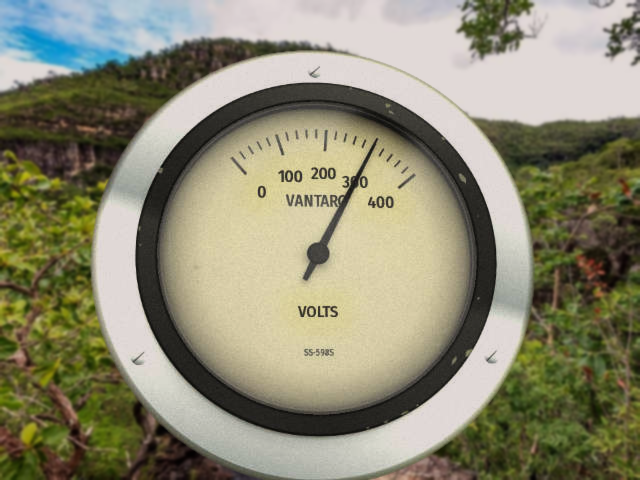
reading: **300** V
